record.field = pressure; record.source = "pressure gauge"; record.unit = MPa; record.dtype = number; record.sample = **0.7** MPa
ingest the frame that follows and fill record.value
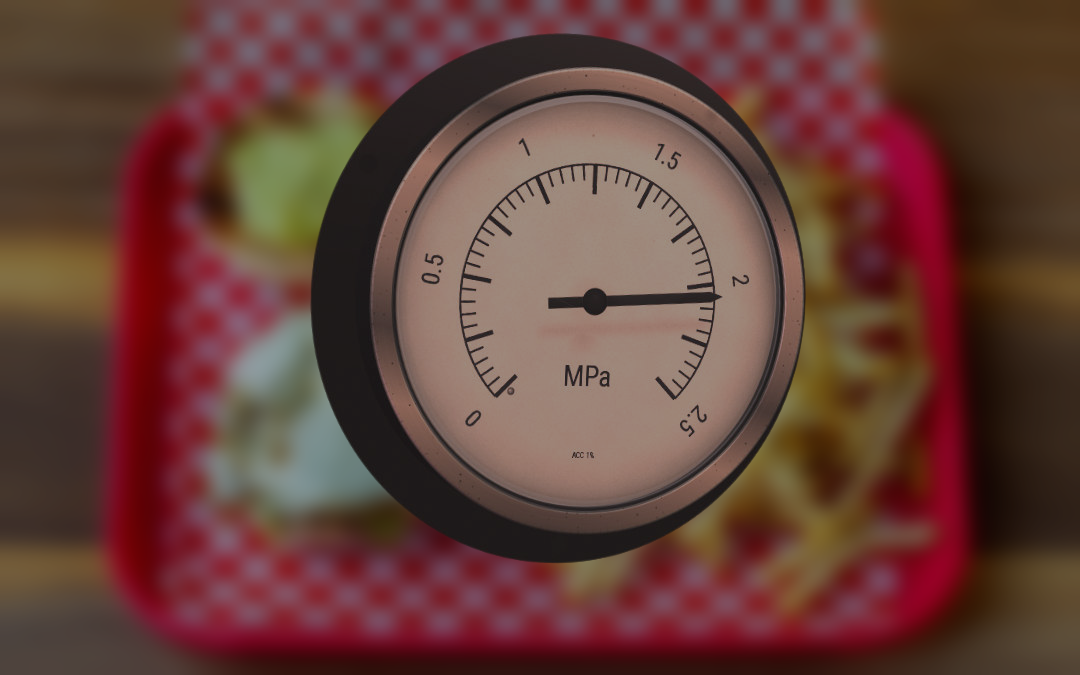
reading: **2.05** MPa
